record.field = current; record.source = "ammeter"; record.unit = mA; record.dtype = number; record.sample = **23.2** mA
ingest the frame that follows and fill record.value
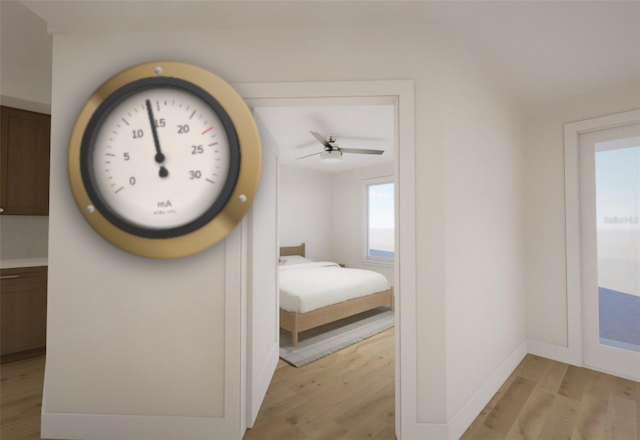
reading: **14** mA
